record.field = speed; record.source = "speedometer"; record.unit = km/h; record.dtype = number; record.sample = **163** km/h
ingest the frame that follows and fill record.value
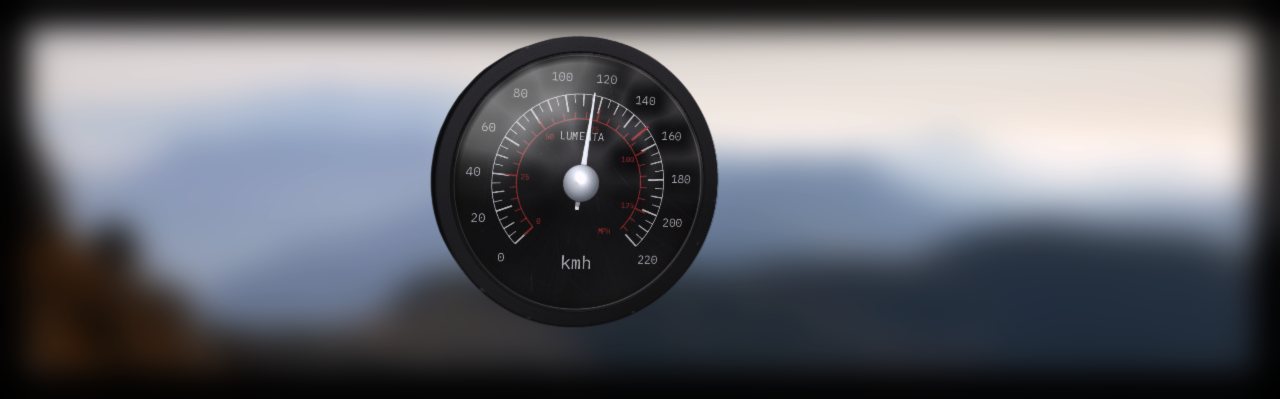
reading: **115** km/h
